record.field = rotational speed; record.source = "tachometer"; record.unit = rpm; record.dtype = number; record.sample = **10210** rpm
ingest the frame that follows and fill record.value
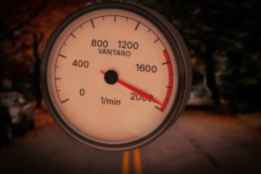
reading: **1950** rpm
